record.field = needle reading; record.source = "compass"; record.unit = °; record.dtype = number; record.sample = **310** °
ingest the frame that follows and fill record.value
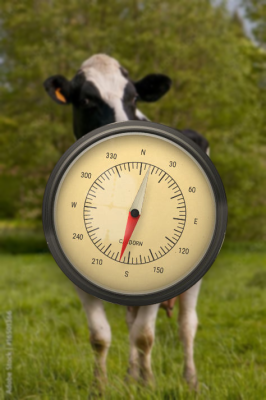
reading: **190** °
